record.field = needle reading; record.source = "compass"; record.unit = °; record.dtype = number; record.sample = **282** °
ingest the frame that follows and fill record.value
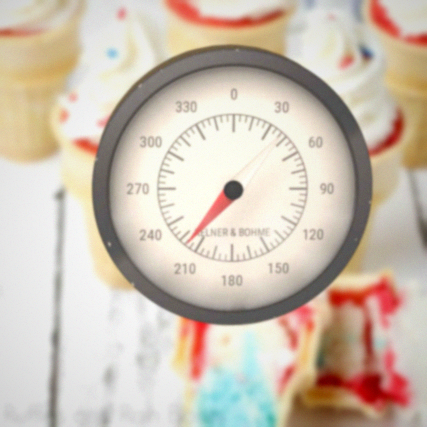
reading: **220** °
